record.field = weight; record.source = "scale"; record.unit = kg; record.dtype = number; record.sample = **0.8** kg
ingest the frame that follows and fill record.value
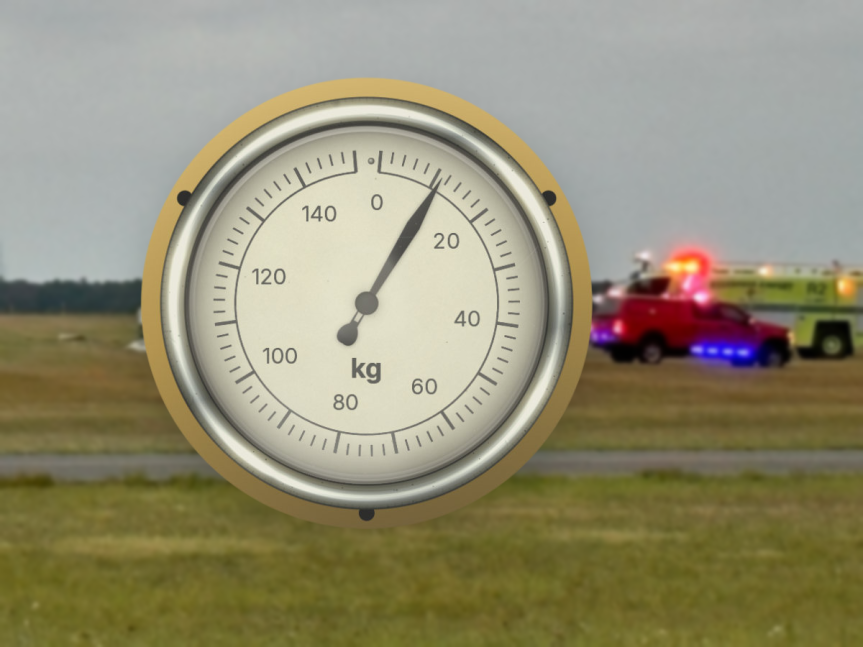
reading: **11** kg
